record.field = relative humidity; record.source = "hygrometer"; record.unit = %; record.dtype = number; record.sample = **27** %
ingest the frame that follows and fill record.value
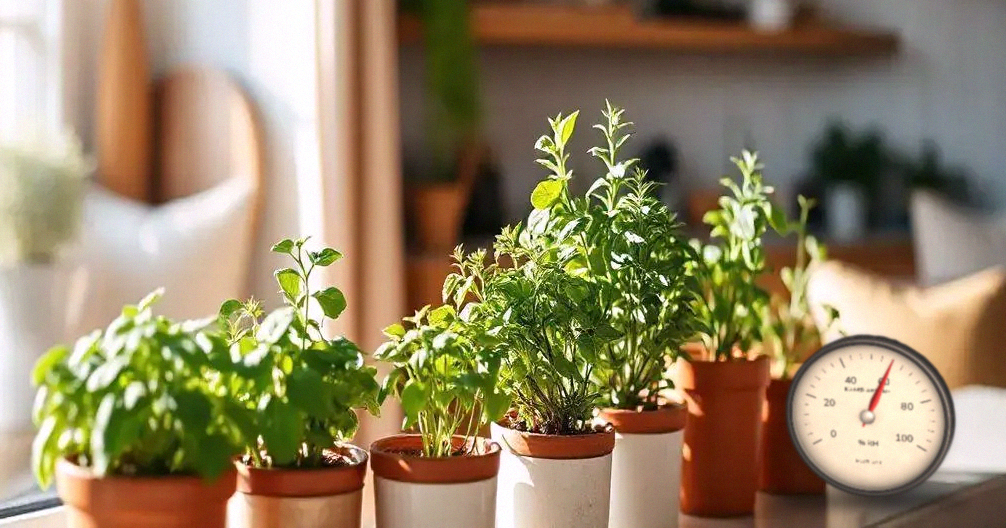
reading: **60** %
